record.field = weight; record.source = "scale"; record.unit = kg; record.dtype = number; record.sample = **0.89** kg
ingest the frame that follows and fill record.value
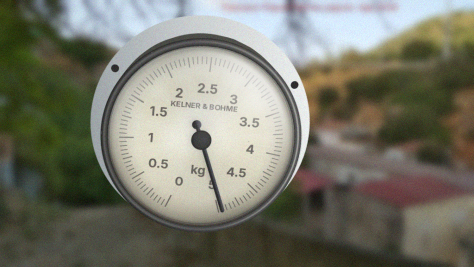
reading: **4.95** kg
